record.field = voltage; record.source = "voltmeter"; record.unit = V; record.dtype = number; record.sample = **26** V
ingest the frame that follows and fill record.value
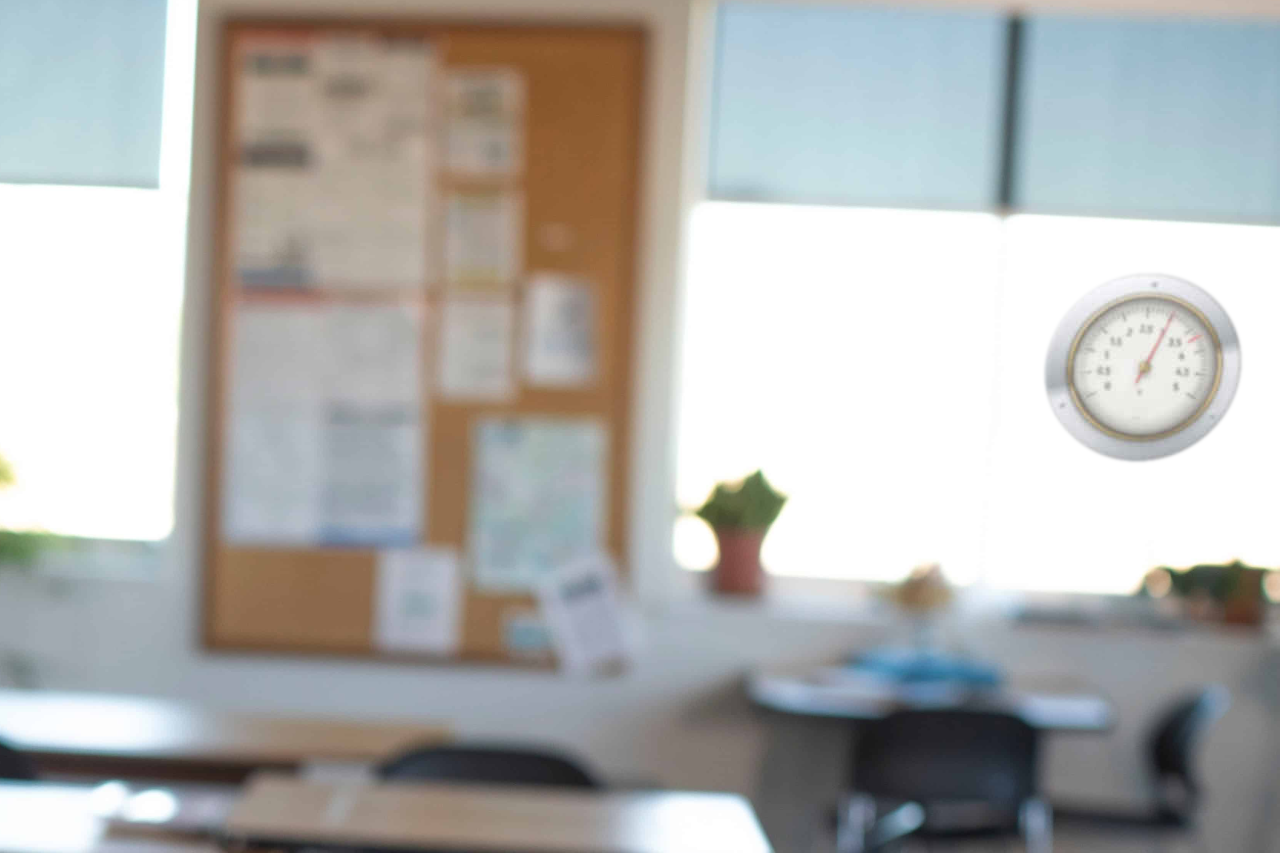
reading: **3** V
